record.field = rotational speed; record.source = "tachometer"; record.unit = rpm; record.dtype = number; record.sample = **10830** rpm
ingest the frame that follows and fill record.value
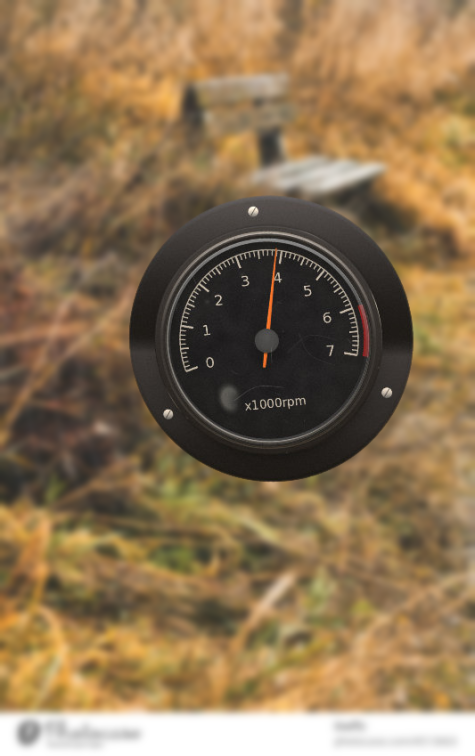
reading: **3900** rpm
